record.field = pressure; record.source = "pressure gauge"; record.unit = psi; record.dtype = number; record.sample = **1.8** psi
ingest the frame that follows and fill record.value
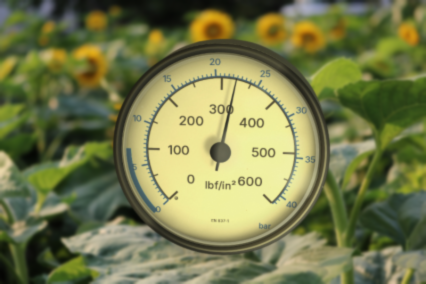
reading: **325** psi
